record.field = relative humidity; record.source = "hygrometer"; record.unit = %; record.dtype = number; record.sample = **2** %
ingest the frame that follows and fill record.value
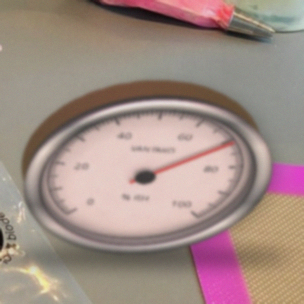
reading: **70** %
